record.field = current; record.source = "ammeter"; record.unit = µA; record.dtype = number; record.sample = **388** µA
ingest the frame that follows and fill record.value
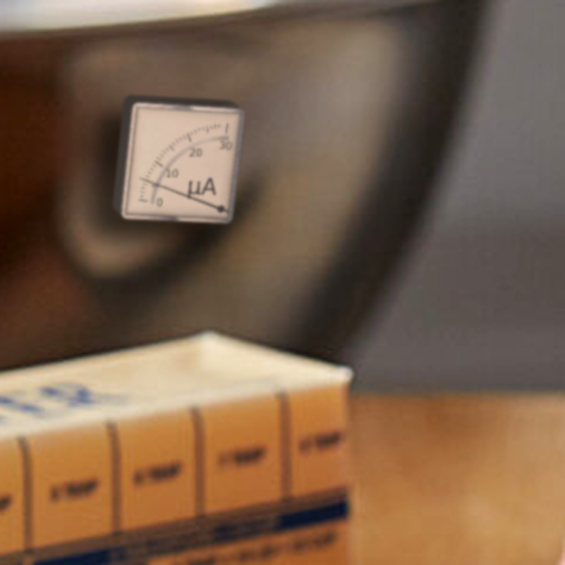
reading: **5** µA
